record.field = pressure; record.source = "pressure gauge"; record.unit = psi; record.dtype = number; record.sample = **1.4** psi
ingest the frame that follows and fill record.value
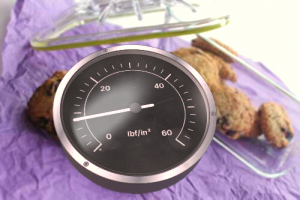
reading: **8** psi
